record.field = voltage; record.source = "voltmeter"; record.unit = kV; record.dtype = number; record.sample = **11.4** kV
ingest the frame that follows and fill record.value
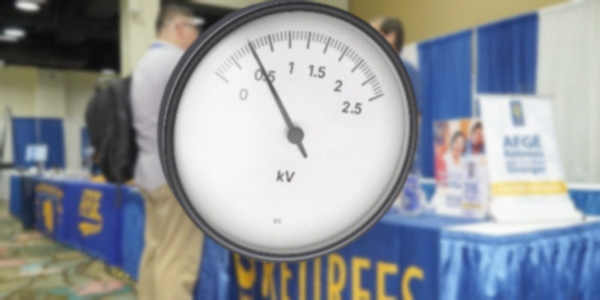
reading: **0.5** kV
